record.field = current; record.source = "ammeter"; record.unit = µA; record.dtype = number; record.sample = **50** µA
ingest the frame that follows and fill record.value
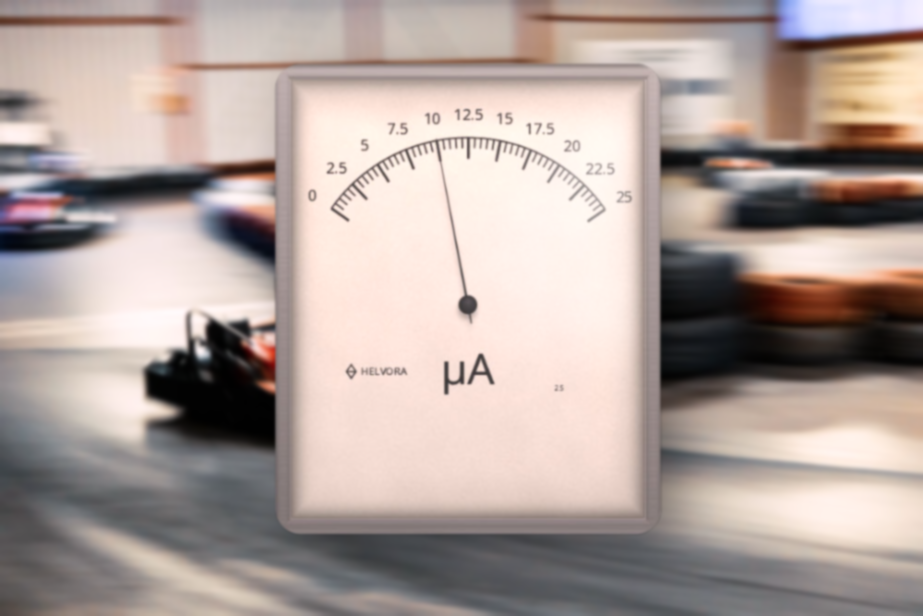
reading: **10** µA
